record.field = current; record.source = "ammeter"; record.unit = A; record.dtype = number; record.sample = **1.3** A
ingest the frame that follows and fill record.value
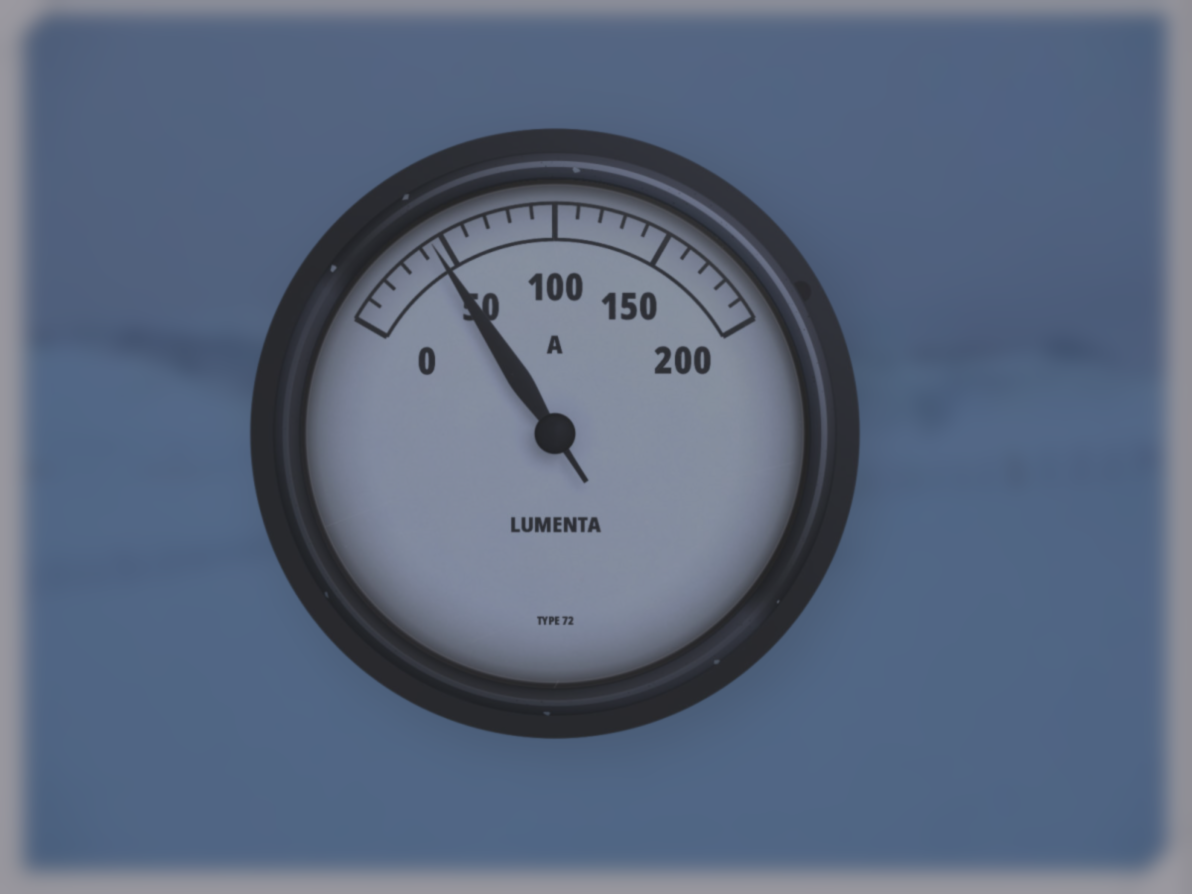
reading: **45** A
